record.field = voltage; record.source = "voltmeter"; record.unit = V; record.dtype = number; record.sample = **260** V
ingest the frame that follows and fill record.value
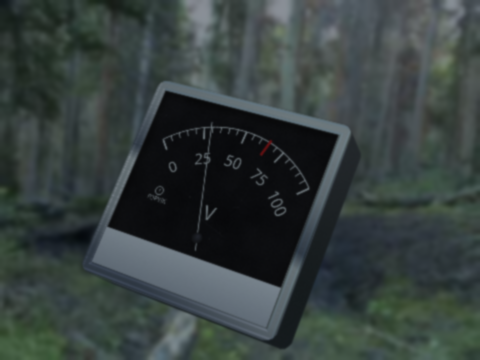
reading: **30** V
